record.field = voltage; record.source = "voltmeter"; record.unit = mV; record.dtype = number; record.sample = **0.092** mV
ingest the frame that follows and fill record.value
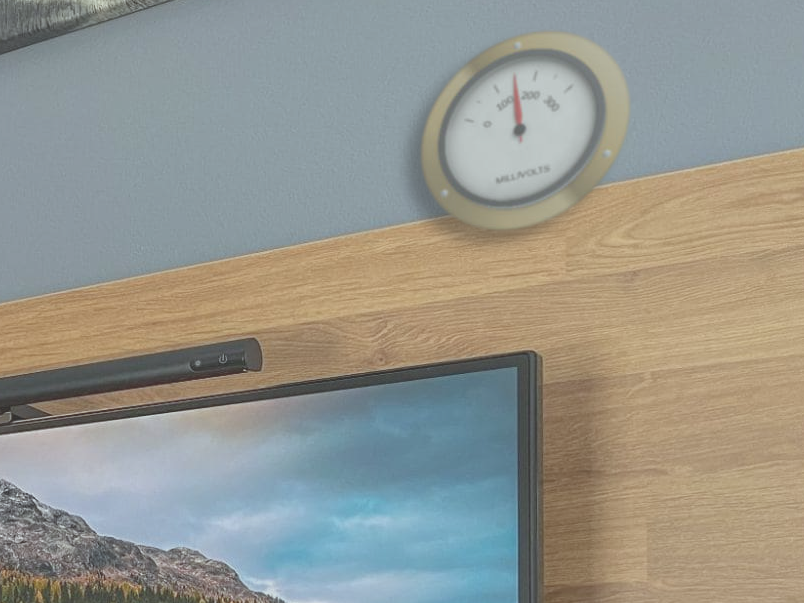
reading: **150** mV
